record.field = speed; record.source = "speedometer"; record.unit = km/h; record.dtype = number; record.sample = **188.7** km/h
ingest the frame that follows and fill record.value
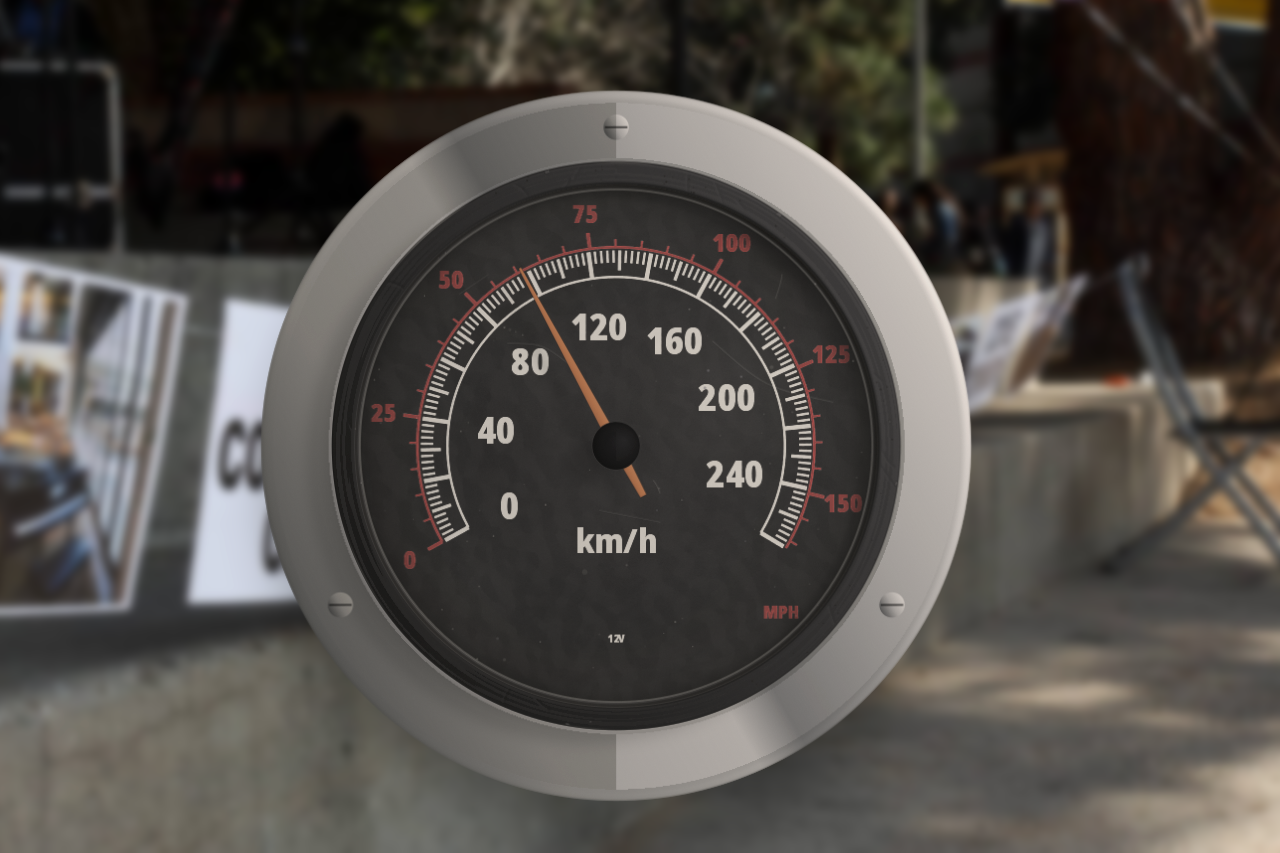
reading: **98** km/h
